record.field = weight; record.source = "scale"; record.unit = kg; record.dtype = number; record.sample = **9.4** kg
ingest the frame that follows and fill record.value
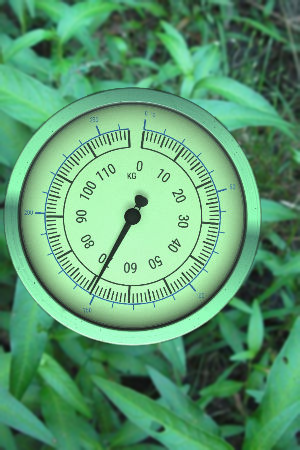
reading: **69** kg
